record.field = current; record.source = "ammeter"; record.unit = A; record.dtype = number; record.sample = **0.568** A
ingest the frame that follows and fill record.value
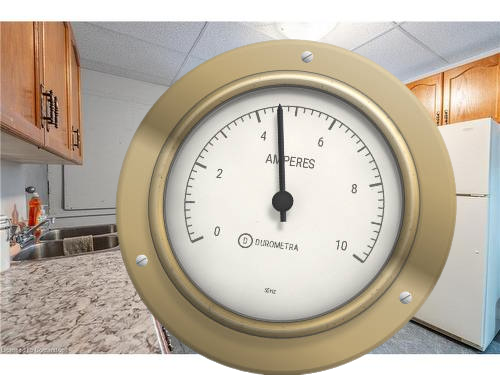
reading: **4.6** A
